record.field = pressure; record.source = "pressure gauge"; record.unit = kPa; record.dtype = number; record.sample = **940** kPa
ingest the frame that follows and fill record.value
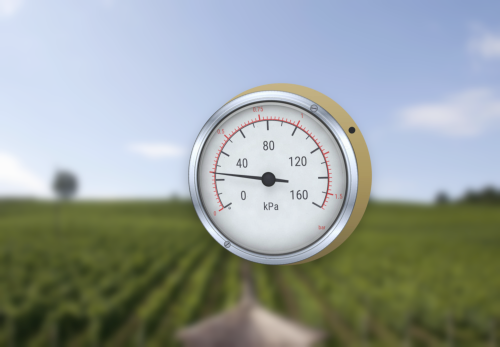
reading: **25** kPa
